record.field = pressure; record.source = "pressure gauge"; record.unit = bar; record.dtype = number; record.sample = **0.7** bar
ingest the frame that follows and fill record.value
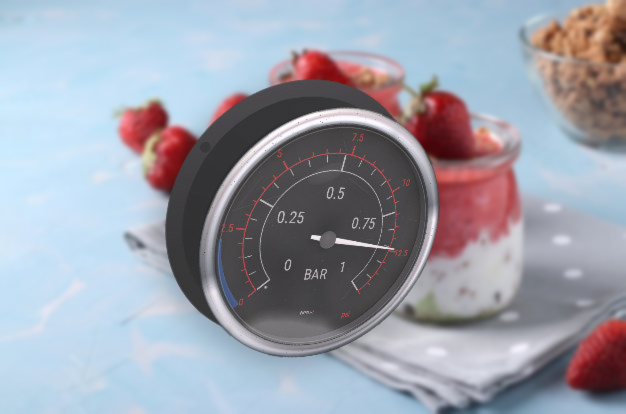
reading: **0.85** bar
